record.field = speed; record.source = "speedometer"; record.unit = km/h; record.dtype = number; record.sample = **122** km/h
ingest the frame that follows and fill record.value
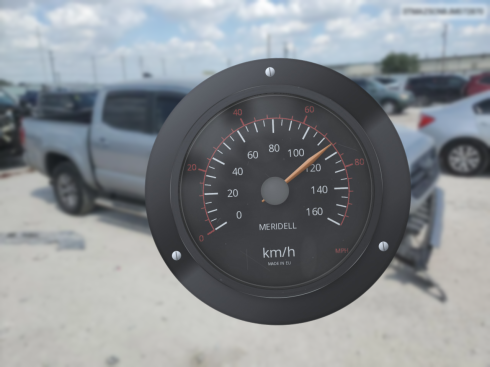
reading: **115** km/h
